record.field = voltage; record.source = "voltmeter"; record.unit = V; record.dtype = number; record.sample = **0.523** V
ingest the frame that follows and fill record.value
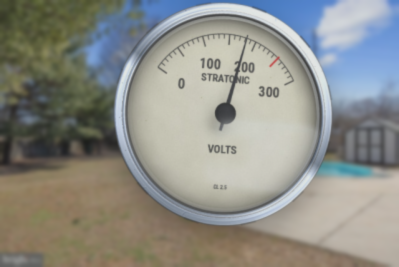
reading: **180** V
